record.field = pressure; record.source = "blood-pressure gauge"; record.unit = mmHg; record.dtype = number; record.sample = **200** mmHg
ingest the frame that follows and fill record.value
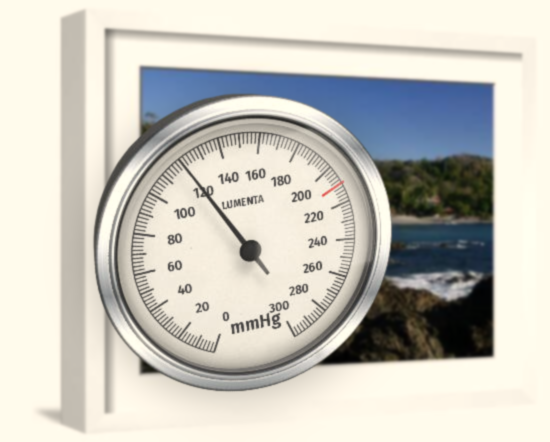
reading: **120** mmHg
